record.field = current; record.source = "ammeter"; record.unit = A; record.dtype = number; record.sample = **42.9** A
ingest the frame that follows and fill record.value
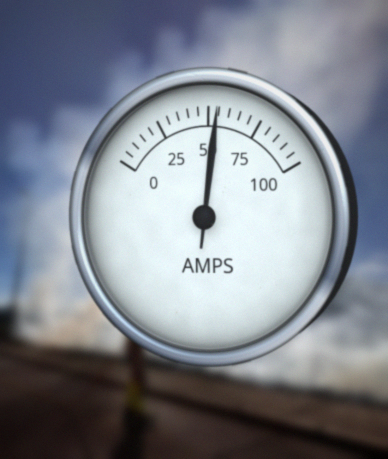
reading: **55** A
